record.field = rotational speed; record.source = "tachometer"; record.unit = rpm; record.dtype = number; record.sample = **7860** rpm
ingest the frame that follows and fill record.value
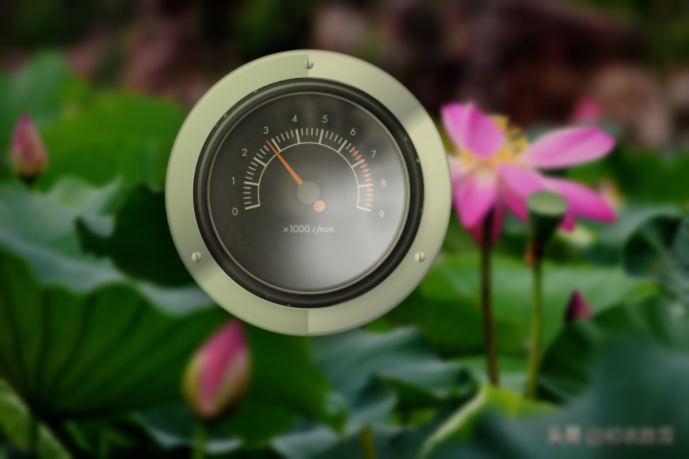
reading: **2800** rpm
